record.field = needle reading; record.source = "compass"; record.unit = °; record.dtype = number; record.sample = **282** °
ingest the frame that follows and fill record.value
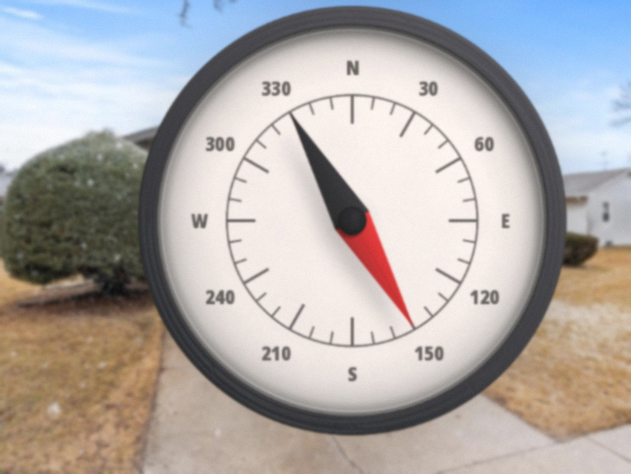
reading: **150** °
